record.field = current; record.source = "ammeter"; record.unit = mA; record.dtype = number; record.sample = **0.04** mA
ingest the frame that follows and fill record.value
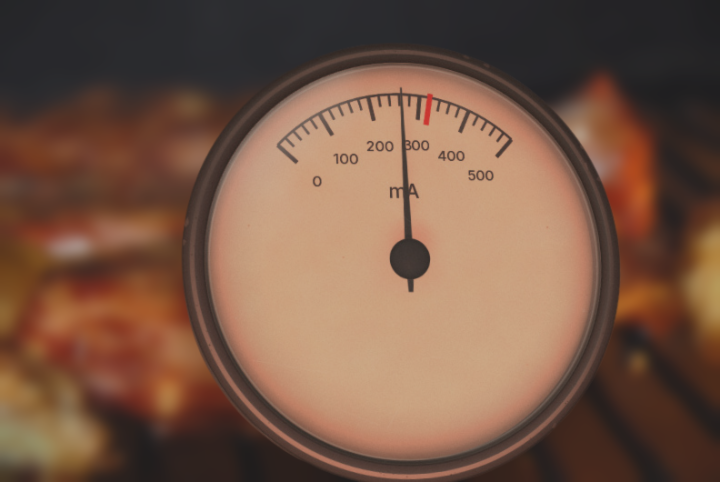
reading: **260** mA
